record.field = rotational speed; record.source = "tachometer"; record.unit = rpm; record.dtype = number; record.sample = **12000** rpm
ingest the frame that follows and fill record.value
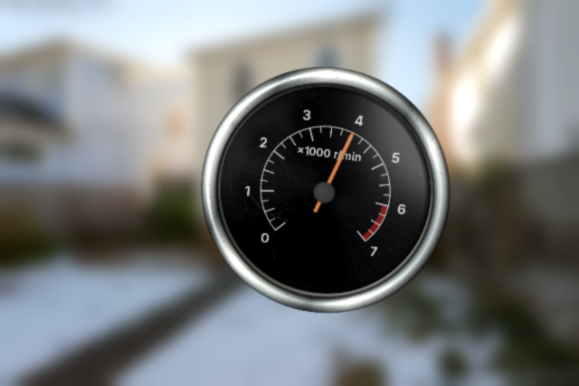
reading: **4000** rpm
